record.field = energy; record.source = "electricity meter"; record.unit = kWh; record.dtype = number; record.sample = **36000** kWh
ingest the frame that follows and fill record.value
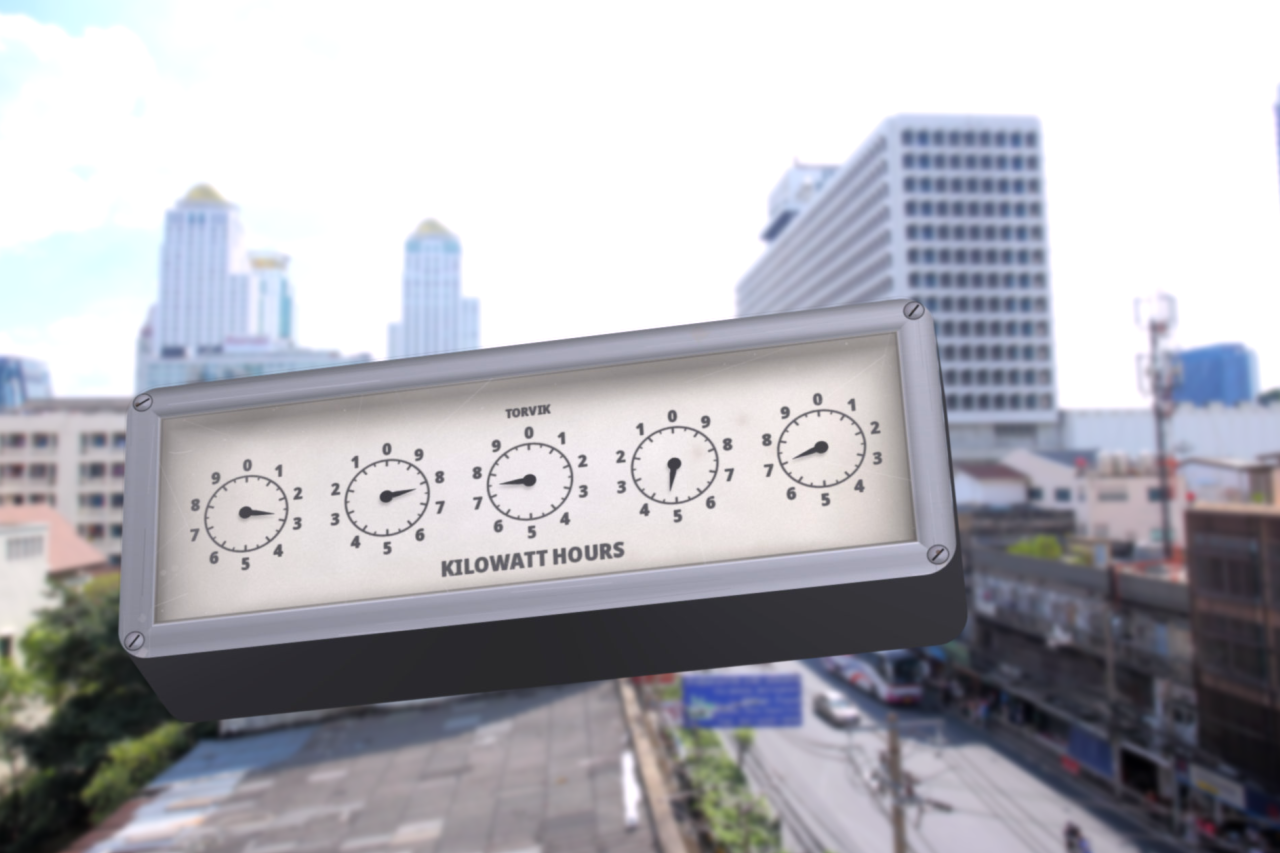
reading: **27747** kWh
